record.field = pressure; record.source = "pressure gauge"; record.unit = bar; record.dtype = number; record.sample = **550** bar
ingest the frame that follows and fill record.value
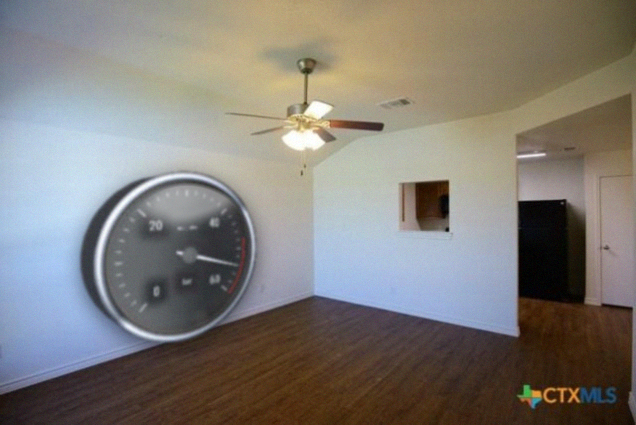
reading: **54** bar
